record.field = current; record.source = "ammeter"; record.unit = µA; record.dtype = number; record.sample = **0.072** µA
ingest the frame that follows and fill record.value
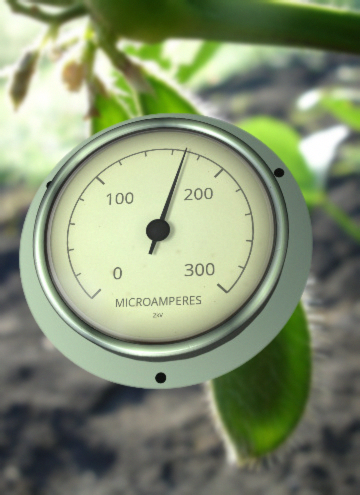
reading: **170** µA
